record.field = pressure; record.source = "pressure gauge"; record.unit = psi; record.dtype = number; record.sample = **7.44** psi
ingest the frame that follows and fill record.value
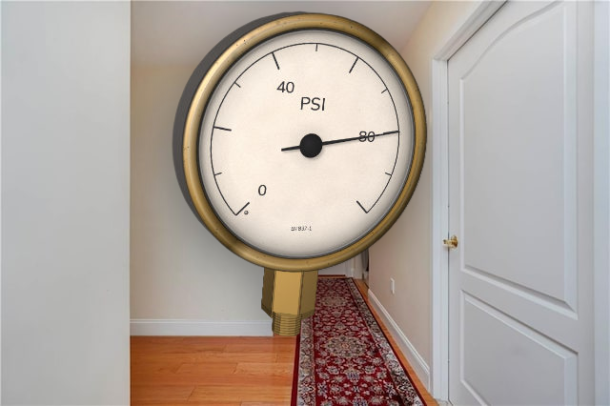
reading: **80** psi
